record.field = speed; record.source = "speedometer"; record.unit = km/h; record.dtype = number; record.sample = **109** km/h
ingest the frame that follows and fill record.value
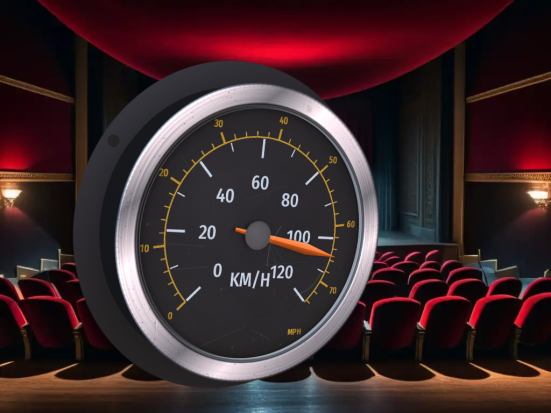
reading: **105** km/h
